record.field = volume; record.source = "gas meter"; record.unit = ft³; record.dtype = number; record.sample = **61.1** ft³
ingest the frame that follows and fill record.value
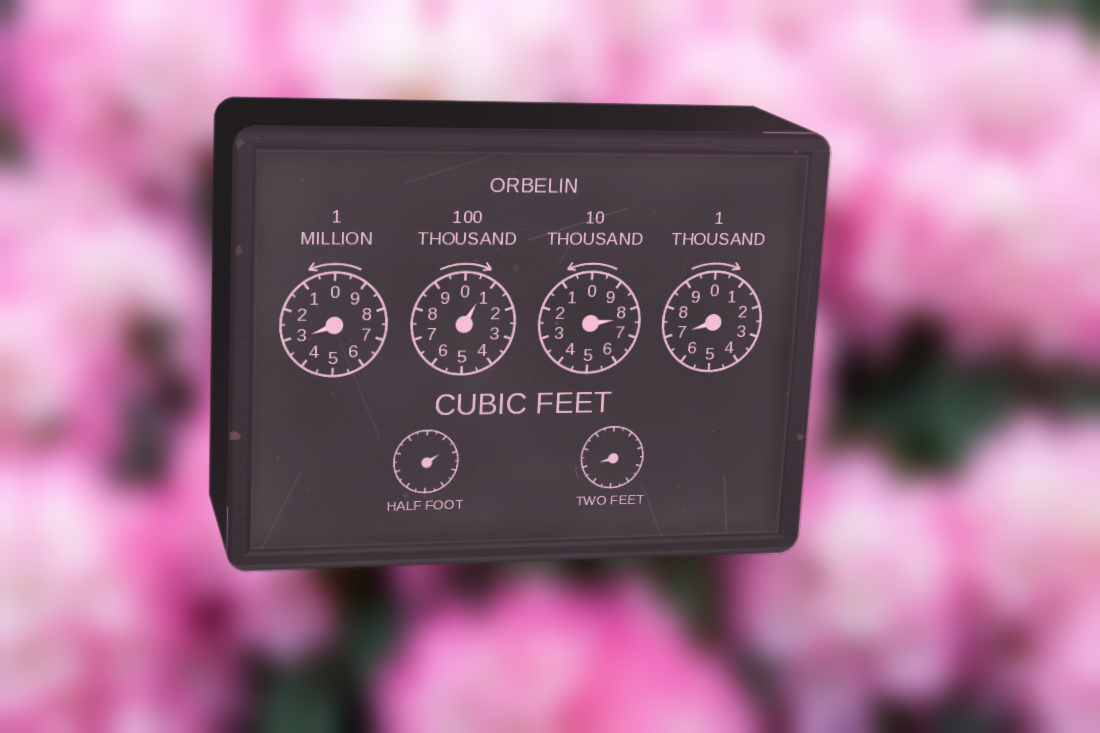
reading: **307700** ft³
